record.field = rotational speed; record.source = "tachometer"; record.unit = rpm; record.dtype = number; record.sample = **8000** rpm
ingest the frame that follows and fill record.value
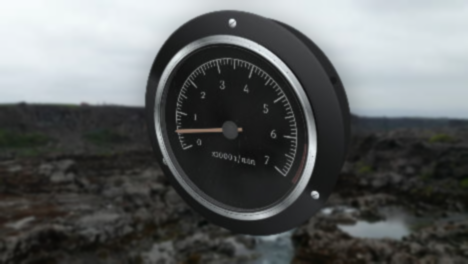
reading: **500** rpm
